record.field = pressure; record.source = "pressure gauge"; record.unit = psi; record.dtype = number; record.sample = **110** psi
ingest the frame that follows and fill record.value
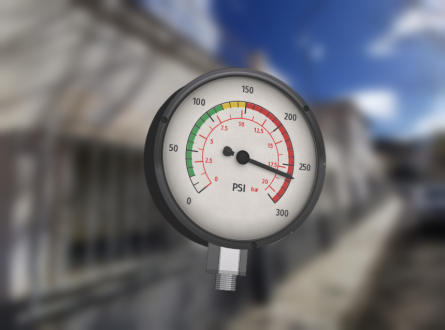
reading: **265** psi
